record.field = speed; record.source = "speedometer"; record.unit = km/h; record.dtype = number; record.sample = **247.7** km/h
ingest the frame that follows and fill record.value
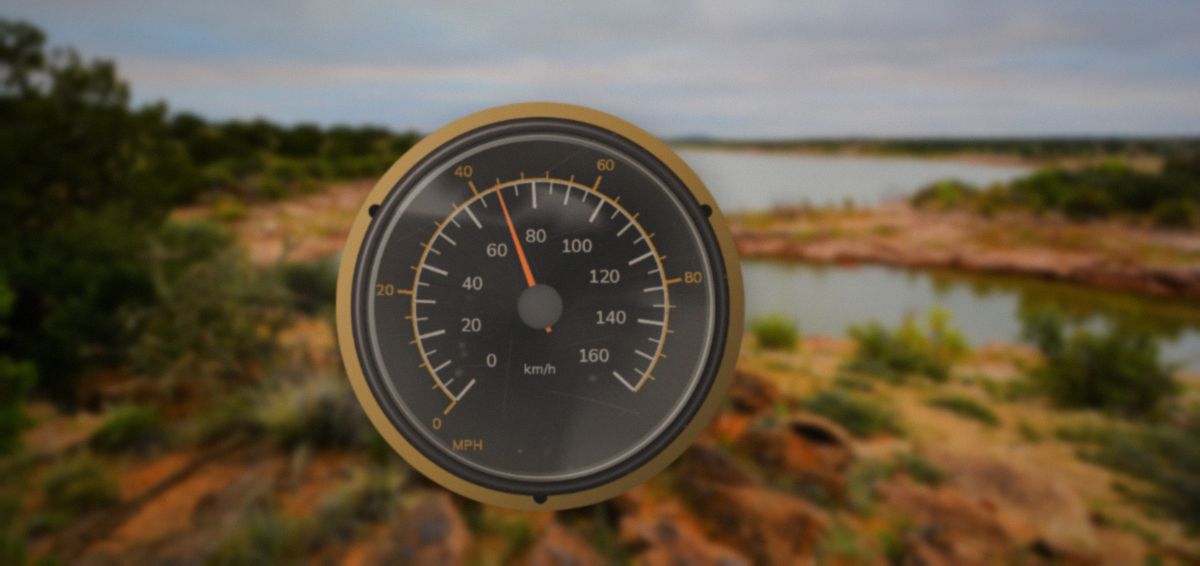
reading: **70** km/h
